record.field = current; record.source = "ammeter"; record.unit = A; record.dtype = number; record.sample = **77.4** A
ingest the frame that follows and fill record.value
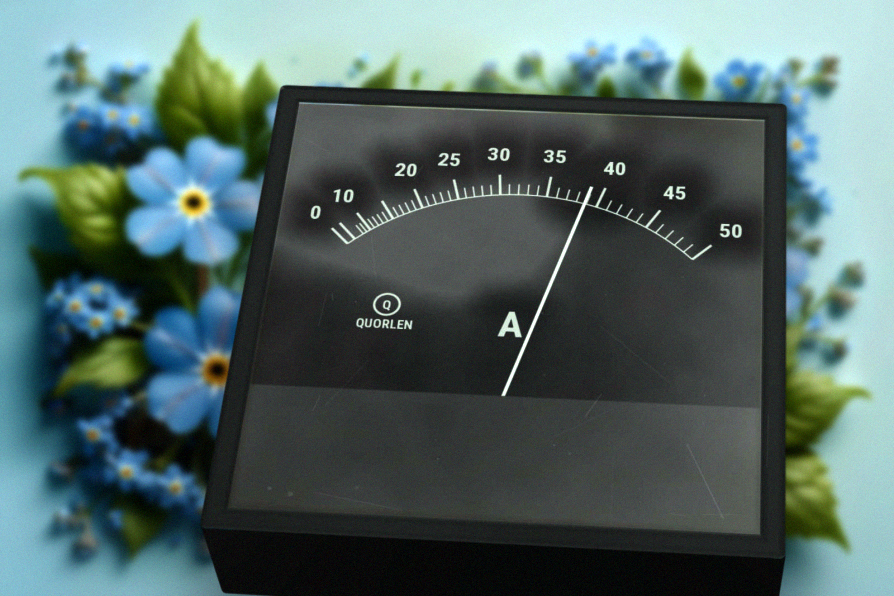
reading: **39** A
